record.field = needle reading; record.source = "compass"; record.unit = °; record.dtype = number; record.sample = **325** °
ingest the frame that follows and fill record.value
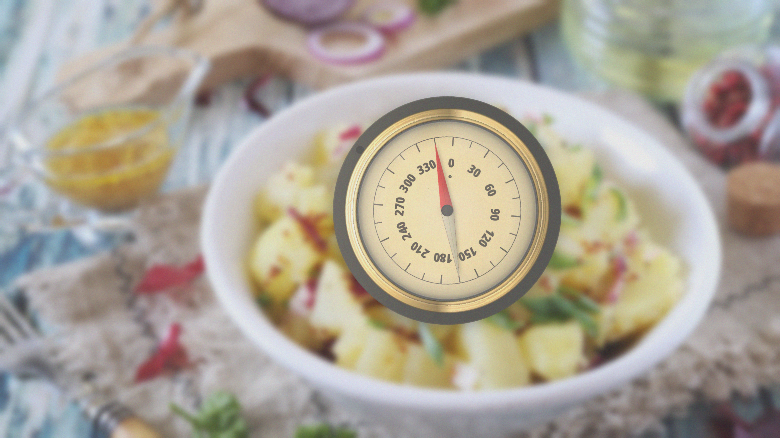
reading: **345** °
